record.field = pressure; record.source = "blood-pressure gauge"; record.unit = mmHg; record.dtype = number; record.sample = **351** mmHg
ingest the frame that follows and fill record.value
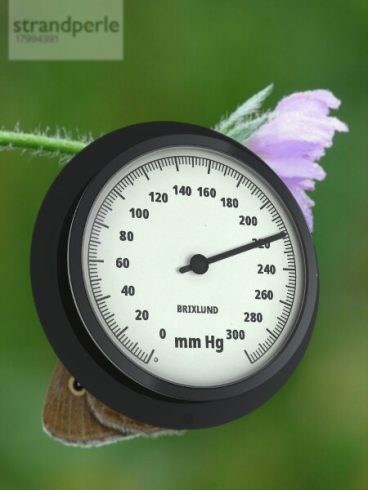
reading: **220** mmHg
